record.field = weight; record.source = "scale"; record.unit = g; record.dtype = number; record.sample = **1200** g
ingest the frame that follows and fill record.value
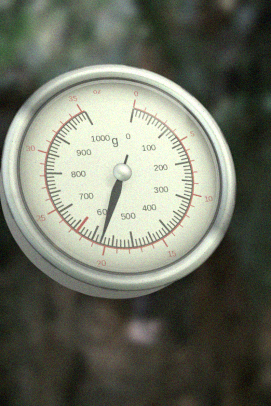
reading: **580** g
